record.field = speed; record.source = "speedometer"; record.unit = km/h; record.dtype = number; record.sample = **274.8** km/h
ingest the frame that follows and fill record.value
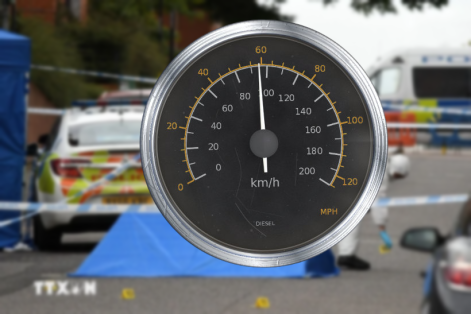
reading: **95** km/h
